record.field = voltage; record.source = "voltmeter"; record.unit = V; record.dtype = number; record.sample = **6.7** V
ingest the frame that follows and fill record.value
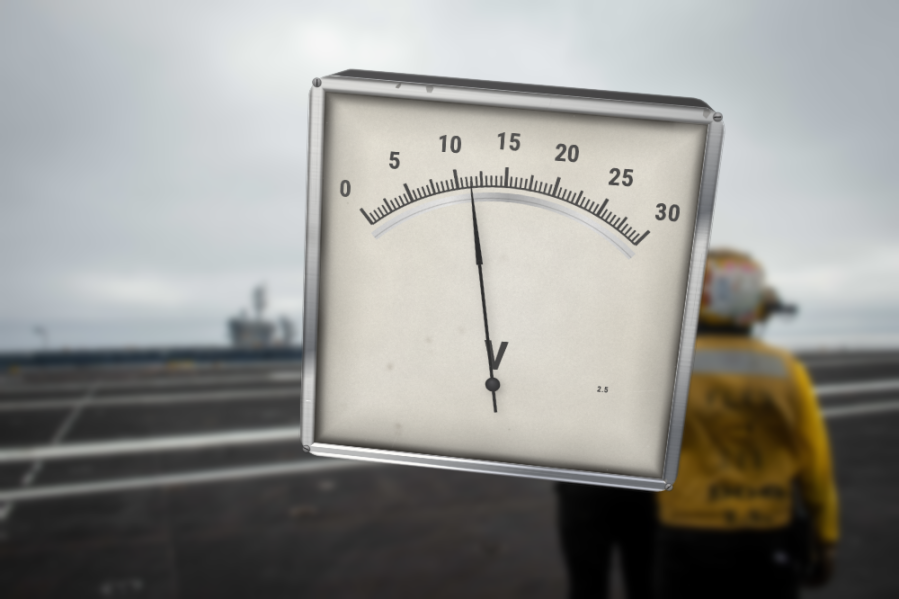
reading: **11.5** V
